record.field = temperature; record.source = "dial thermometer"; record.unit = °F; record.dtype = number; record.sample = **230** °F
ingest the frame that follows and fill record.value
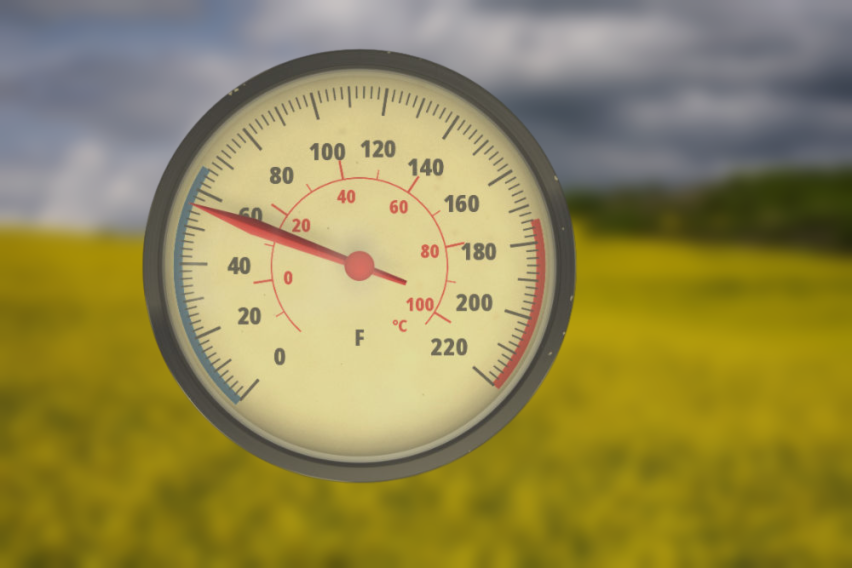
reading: **56** °F
